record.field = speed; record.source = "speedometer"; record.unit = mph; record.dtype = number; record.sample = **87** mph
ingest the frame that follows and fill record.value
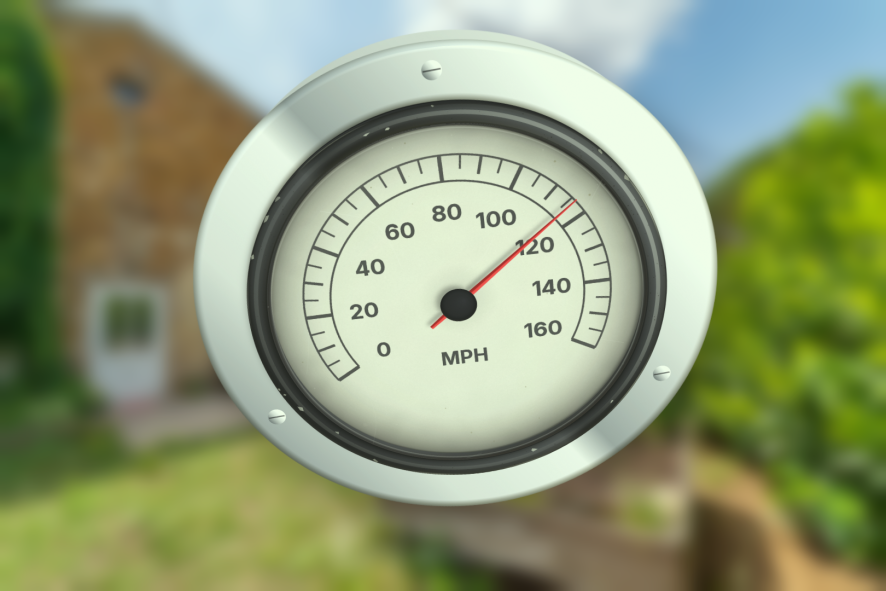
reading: **115** mph
